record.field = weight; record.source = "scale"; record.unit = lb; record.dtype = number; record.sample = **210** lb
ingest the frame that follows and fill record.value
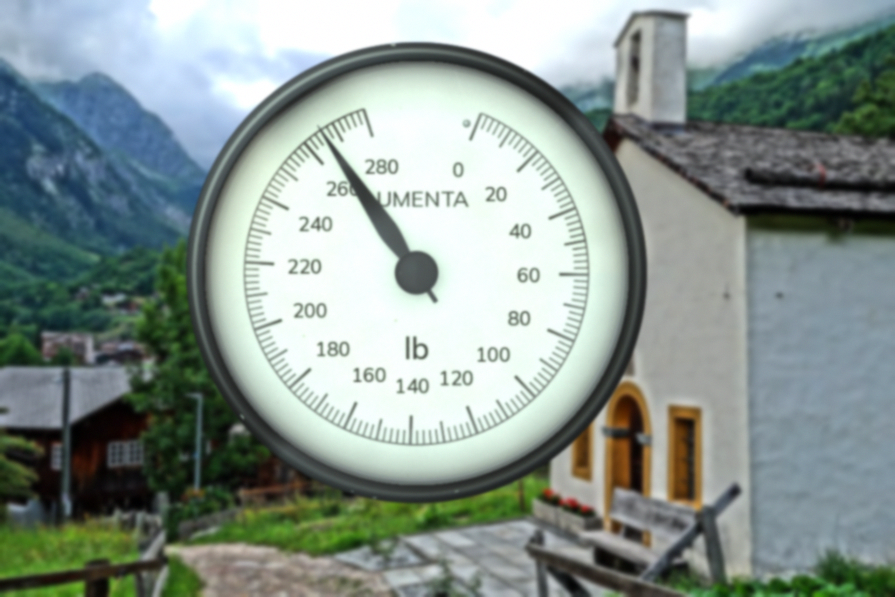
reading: **266** lb
